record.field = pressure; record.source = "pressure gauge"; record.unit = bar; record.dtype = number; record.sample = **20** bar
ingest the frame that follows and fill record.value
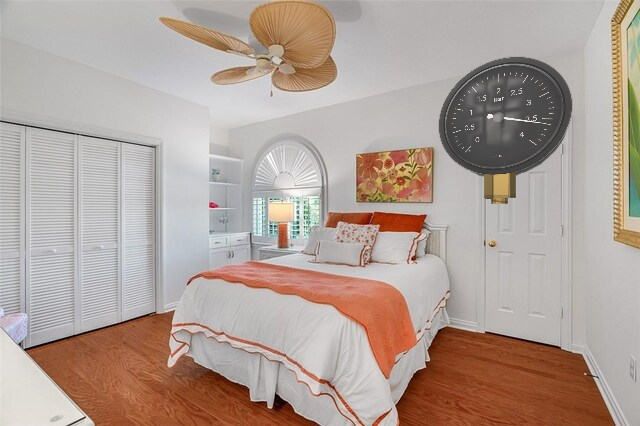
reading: **3.6** bar
